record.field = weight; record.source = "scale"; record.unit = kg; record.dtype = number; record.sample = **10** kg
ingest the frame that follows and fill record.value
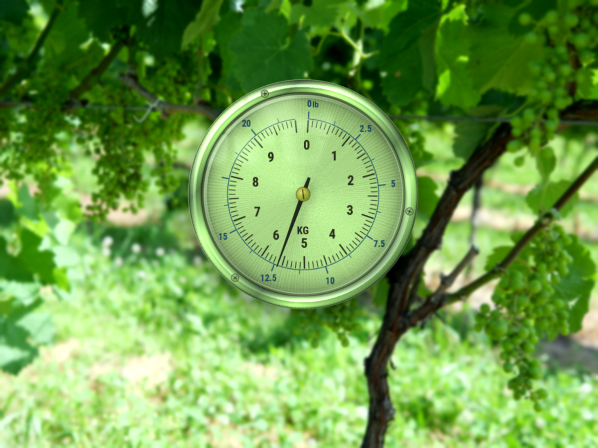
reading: **5.6** kg
